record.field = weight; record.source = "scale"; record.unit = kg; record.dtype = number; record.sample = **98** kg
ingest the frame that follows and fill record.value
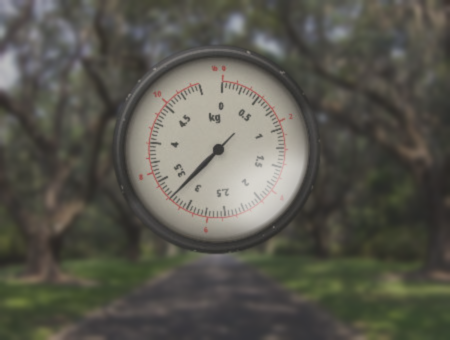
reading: **3.25** kg
